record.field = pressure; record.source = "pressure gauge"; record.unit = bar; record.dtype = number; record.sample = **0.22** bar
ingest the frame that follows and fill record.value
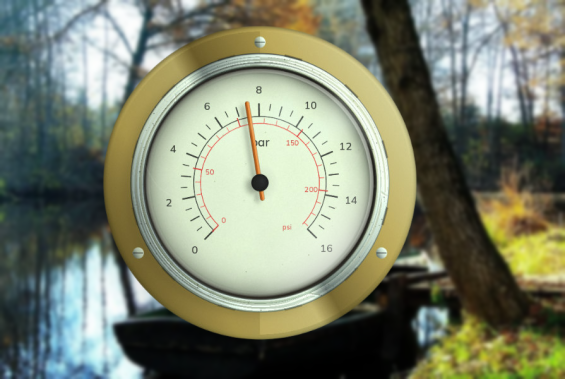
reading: **7.5** bar
